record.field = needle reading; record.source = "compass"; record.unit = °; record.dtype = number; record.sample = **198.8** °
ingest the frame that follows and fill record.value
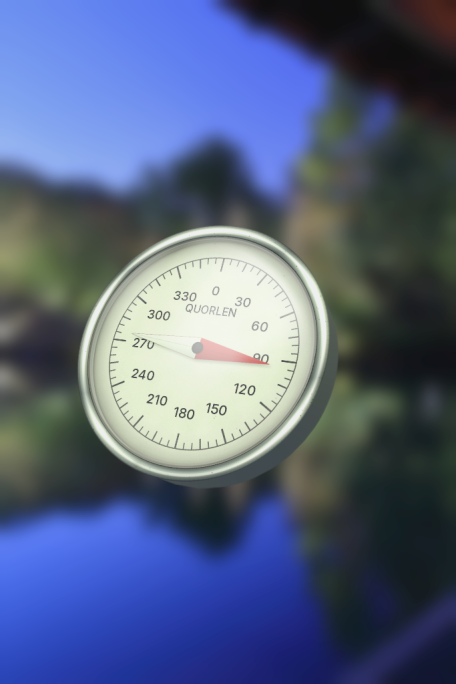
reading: **95** °
